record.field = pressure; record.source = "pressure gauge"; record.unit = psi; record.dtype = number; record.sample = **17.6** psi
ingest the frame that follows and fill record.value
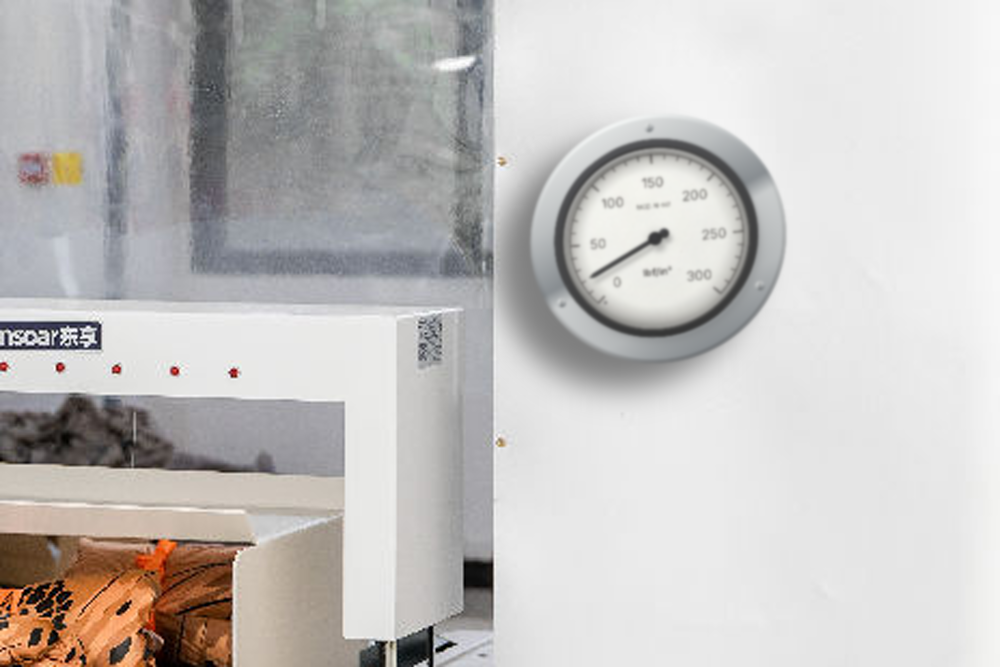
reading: **20** psi
